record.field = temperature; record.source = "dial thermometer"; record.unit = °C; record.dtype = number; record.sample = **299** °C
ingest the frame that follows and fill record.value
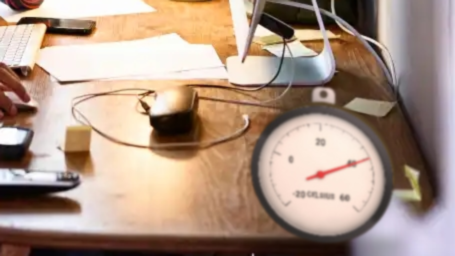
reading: **40** °C
